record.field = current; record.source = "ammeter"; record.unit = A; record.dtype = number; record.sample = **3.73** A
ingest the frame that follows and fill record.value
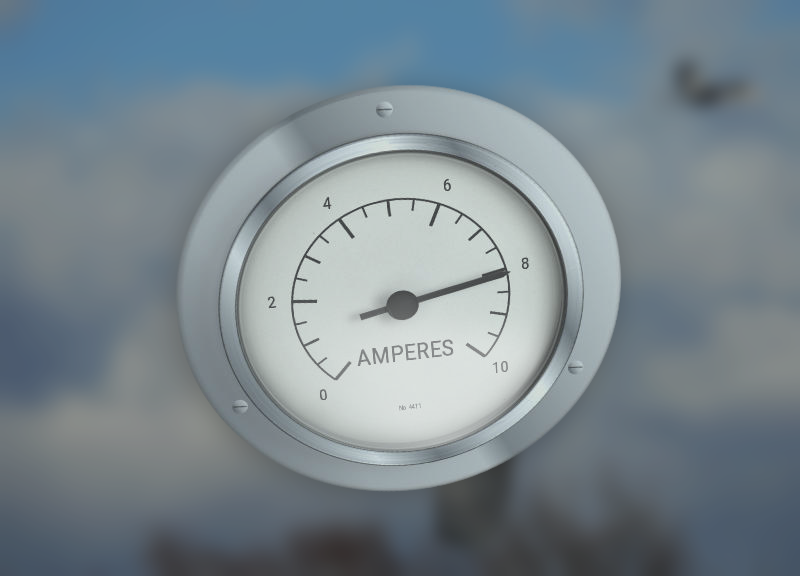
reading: **8** A
